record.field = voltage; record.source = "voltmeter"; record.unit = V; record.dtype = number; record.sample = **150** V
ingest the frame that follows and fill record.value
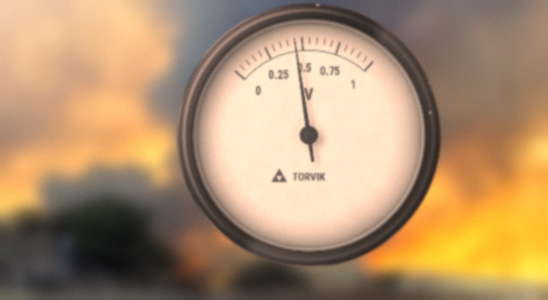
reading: **0.45** V
